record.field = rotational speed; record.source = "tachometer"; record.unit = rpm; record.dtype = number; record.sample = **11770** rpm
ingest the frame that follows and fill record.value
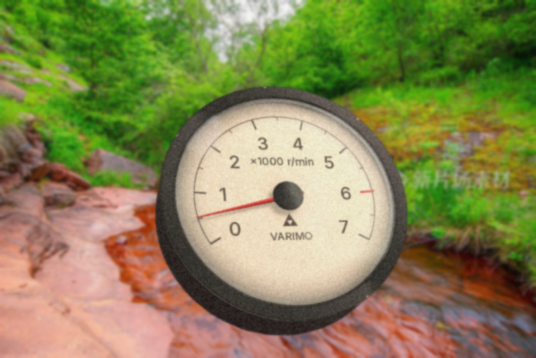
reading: **500** rpm
